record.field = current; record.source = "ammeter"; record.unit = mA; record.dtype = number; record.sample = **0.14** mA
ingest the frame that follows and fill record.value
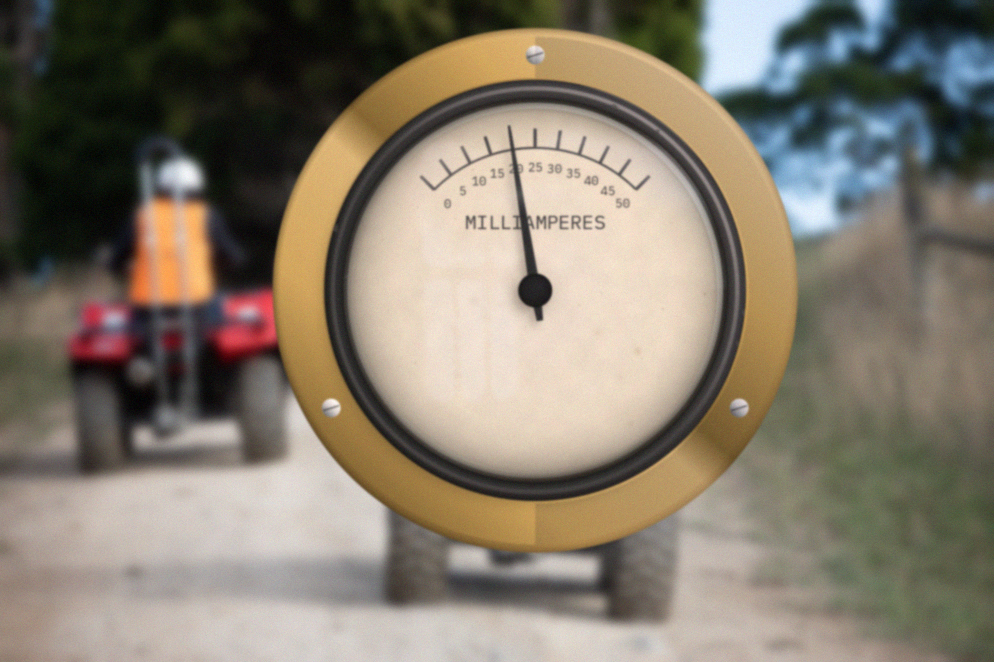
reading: **20** mA
